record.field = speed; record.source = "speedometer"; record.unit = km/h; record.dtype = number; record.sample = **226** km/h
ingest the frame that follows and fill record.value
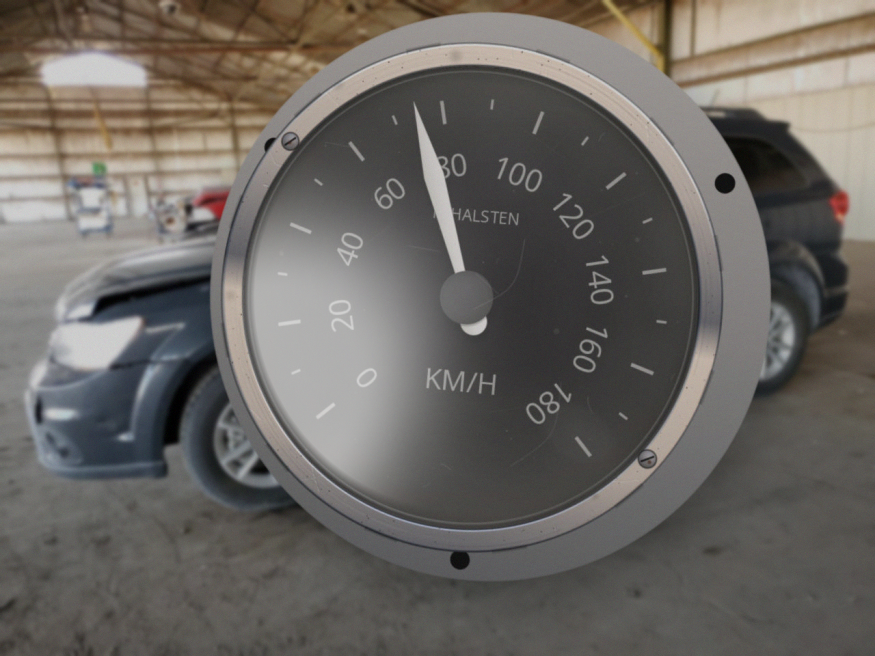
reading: **75** km/h
